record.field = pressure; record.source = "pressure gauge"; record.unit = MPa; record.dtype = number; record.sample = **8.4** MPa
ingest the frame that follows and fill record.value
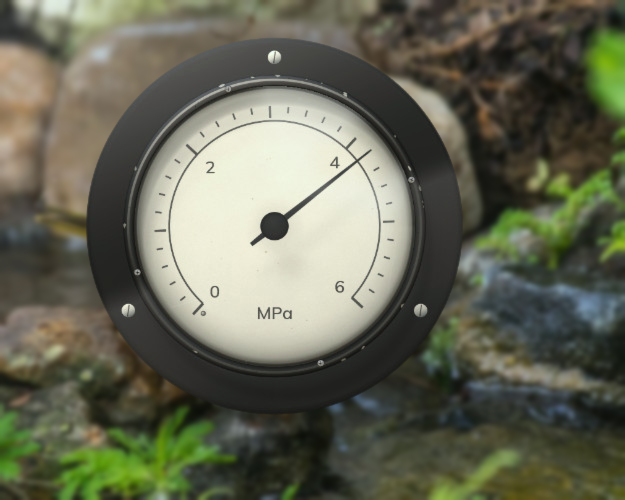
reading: **4.2** MPa
